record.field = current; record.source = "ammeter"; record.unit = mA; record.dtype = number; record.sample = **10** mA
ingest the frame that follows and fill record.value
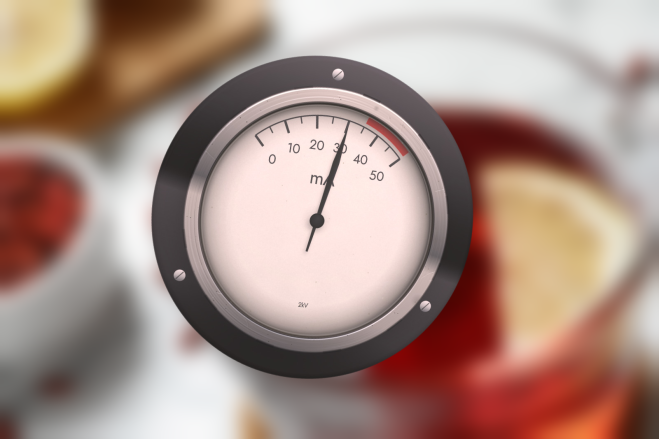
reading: **30** mA
